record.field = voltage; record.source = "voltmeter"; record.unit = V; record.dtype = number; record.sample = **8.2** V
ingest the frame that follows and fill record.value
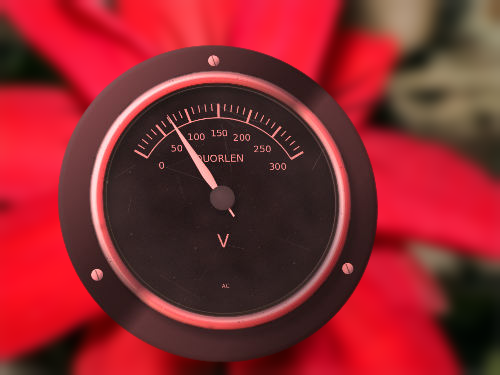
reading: **70** V
